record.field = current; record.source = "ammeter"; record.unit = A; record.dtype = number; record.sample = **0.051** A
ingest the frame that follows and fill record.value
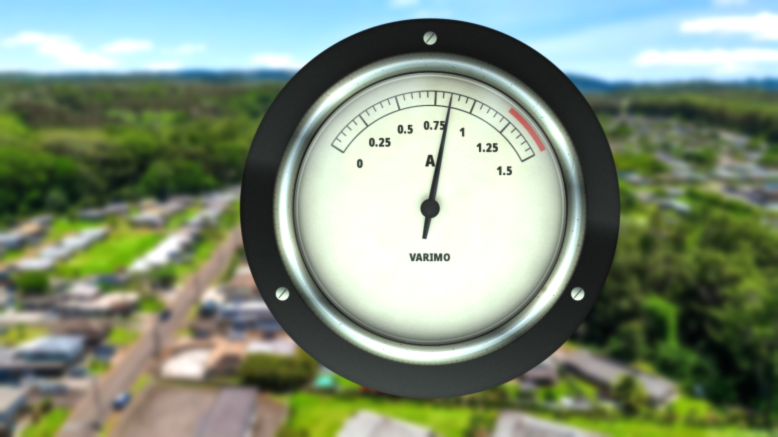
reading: **0.85** A
